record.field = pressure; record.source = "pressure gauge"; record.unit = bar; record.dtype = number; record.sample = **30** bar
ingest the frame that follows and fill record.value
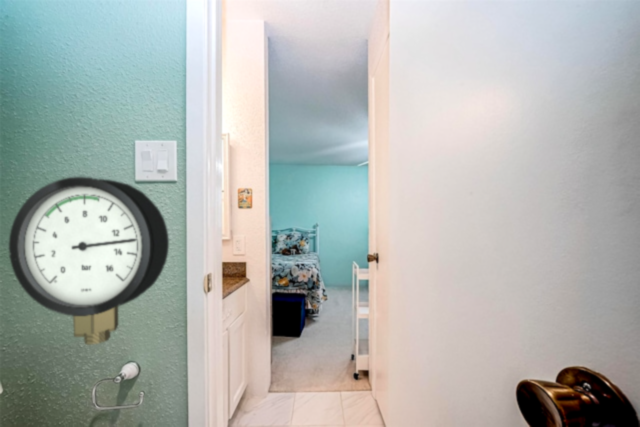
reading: **13** bar
